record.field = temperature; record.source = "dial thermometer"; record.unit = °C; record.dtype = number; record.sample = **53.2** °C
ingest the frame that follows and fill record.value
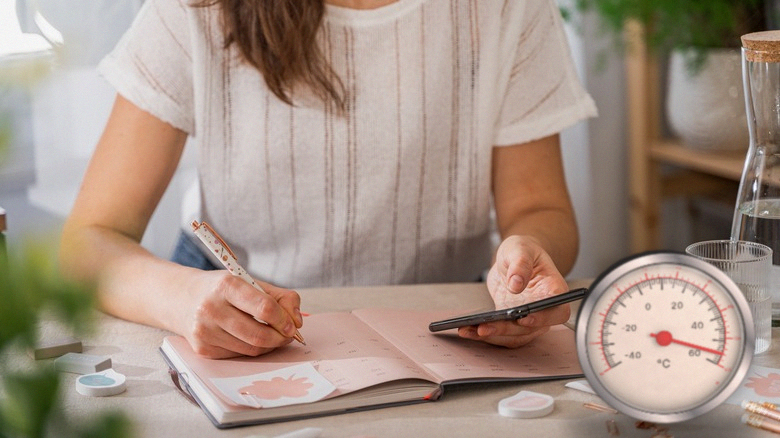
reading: **55** °C
